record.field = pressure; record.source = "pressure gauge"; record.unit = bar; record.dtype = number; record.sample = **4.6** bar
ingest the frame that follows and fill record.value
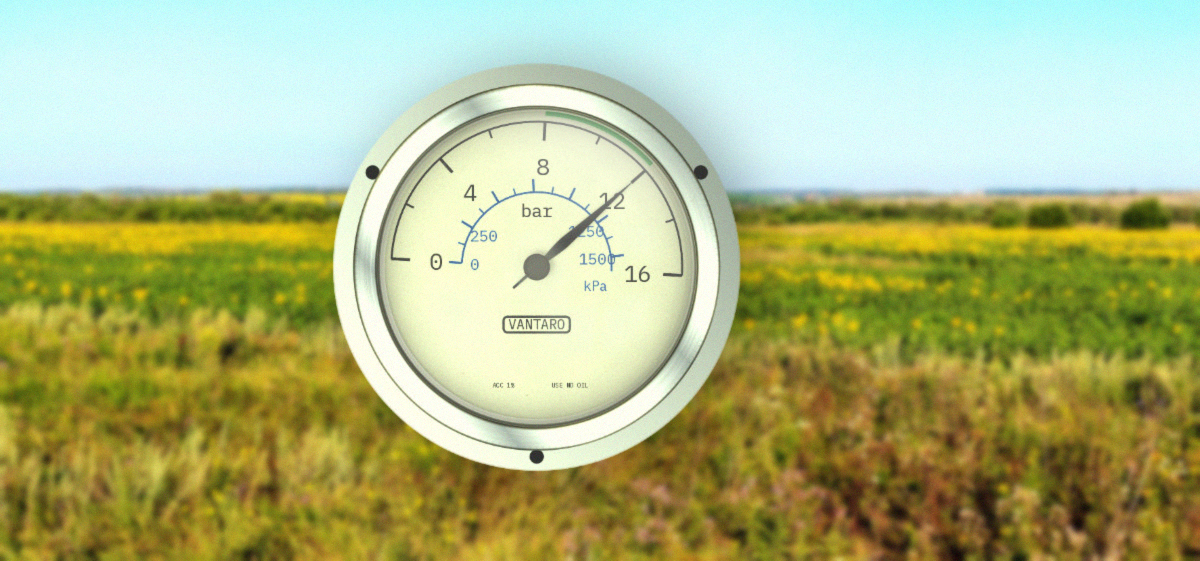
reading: **12** bar
